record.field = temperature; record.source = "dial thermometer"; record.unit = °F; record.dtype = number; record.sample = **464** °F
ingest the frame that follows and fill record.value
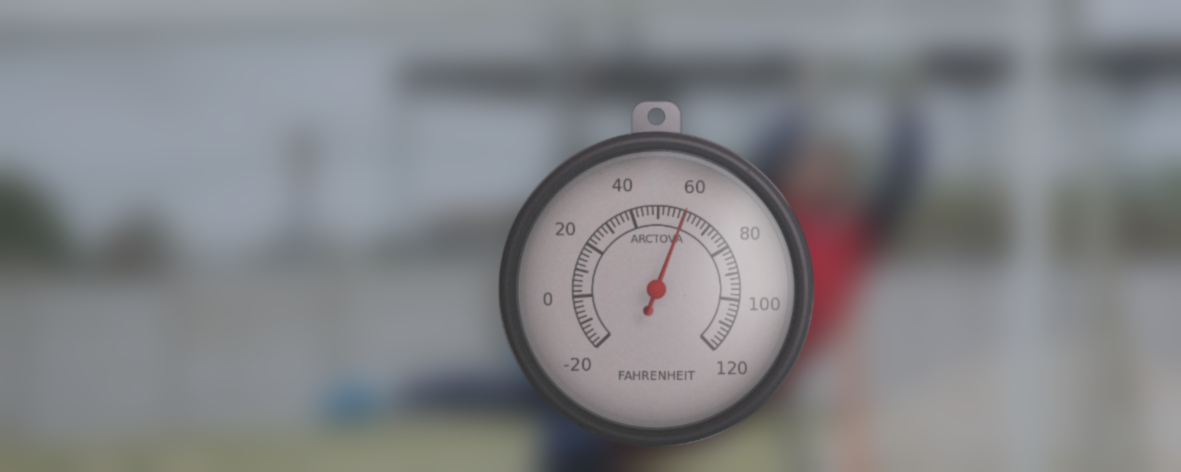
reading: **60** °F
